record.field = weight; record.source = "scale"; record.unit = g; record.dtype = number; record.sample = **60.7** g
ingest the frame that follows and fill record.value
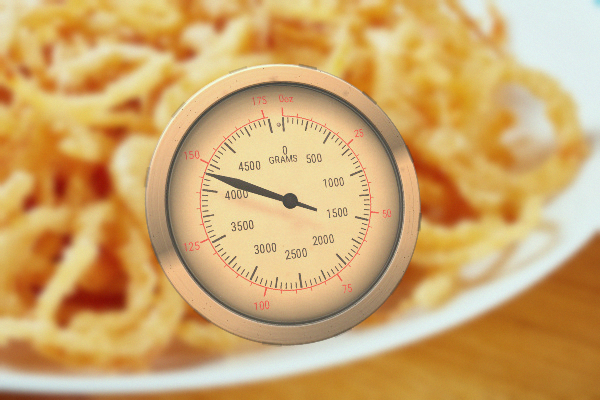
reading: **4150** g
